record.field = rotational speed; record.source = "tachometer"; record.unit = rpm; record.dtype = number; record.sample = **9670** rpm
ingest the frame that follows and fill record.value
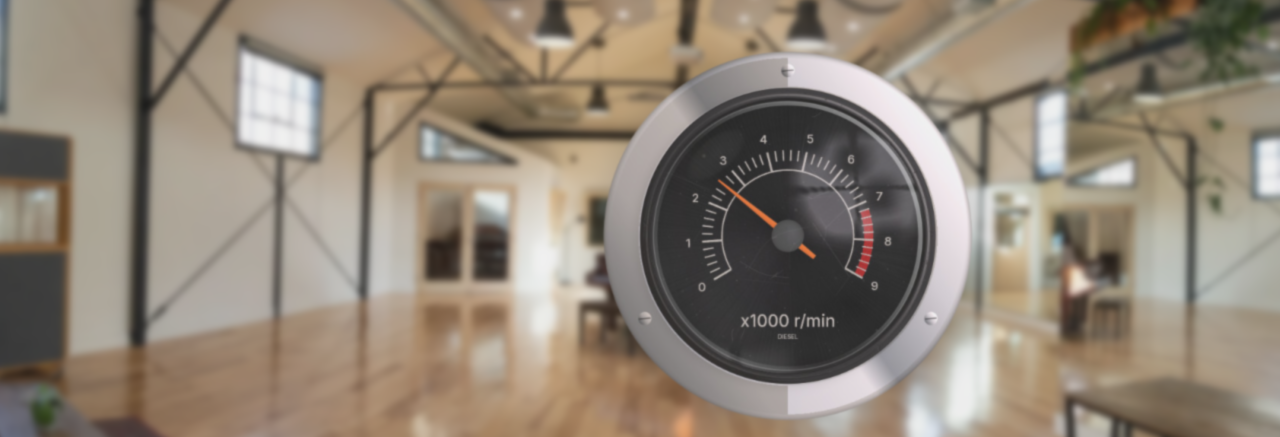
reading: **2600** rpm
